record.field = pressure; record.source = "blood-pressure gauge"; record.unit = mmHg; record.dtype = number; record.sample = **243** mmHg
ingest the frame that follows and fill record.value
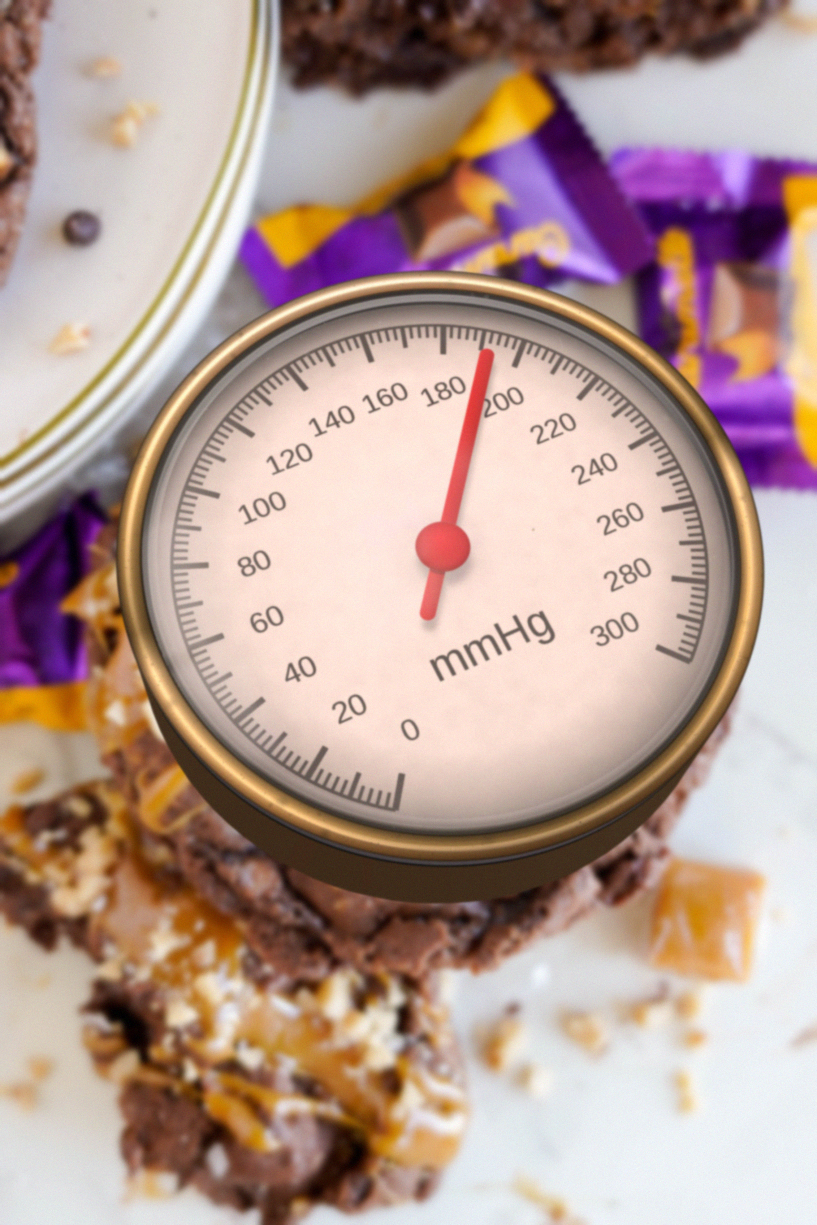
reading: **192** mmHg
